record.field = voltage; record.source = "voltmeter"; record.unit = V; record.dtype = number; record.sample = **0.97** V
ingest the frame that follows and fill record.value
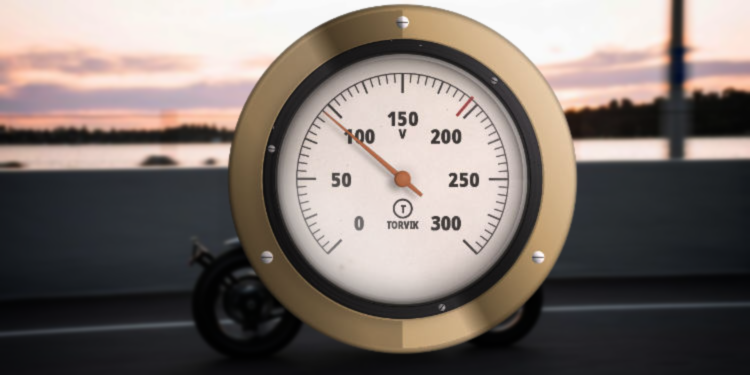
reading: **95** V
